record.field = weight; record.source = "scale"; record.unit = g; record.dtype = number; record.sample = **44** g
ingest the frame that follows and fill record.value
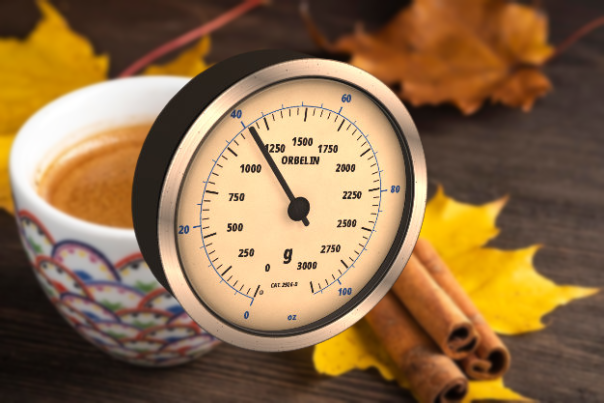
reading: **1150** g
